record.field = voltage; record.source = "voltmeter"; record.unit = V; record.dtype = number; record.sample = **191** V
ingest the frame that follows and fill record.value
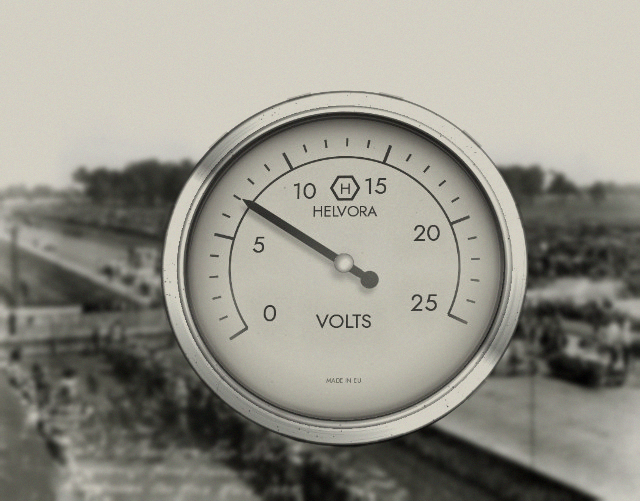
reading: **7** V
